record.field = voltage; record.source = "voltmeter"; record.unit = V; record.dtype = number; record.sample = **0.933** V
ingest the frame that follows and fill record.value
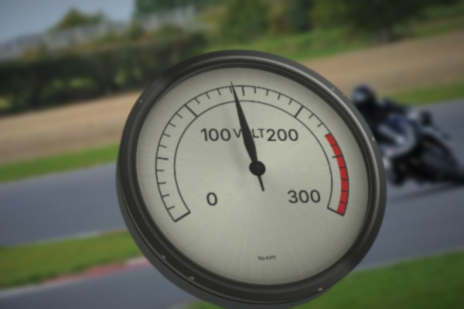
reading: **140** V
